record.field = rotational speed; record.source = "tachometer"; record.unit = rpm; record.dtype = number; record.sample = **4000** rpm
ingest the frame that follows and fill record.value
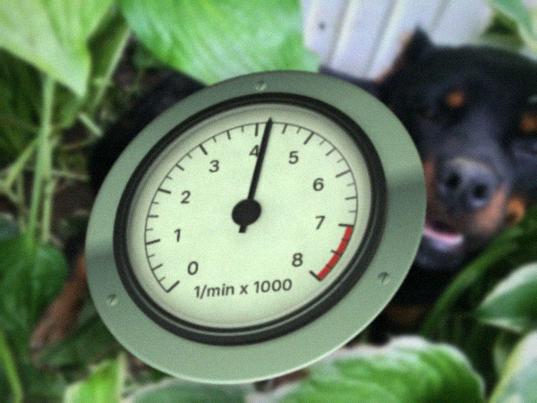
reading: **4250** rpm
